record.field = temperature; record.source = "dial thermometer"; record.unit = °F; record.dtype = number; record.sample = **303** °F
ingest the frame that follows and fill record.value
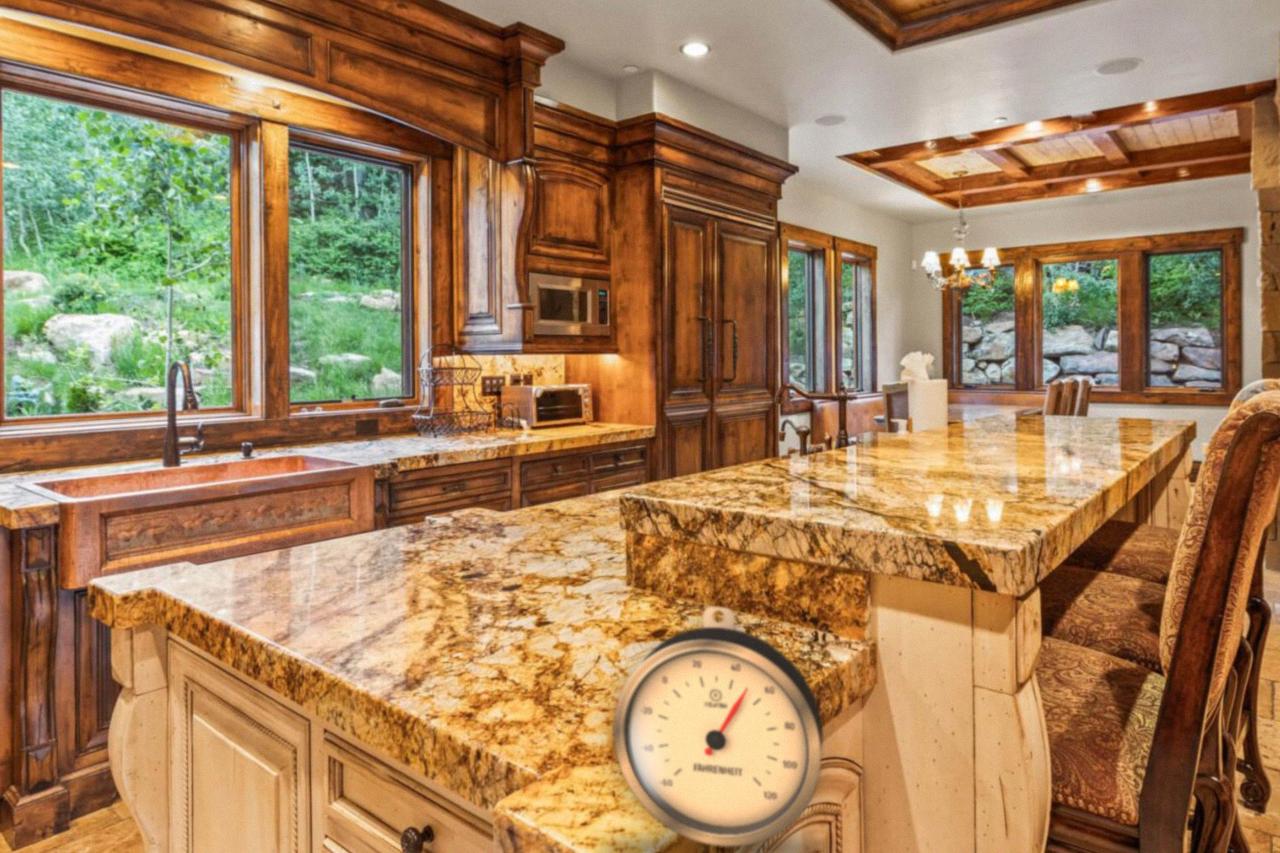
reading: **50** °F
